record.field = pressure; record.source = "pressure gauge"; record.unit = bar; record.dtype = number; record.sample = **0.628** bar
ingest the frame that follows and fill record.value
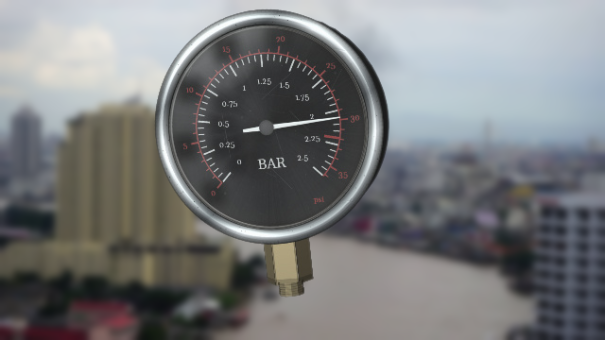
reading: **2.05** bar
